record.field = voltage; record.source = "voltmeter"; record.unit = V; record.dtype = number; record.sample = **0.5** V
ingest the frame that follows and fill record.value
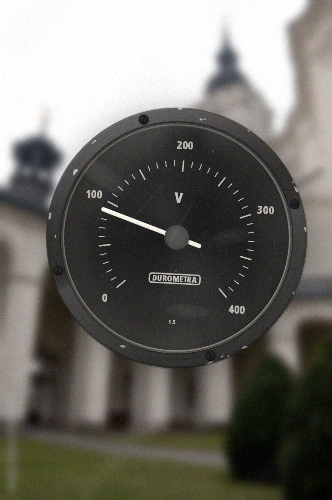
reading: **90** V
